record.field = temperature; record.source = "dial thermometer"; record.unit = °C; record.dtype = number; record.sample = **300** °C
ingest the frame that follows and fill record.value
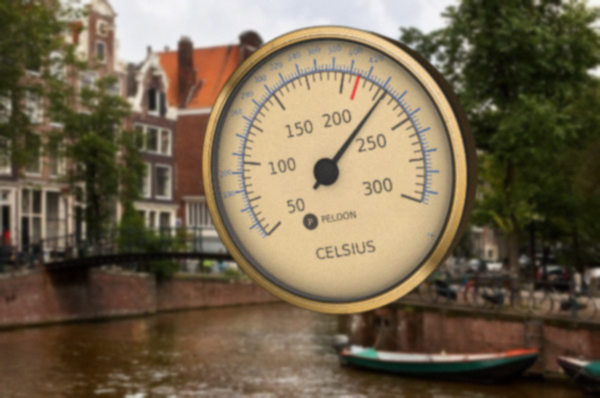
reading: **230** °C
